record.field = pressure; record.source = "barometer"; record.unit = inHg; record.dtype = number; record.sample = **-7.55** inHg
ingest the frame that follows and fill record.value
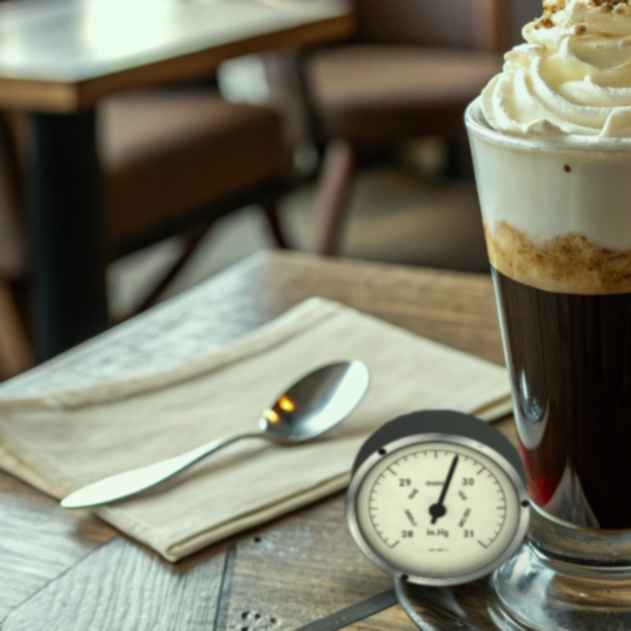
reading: **29.7** inHg
